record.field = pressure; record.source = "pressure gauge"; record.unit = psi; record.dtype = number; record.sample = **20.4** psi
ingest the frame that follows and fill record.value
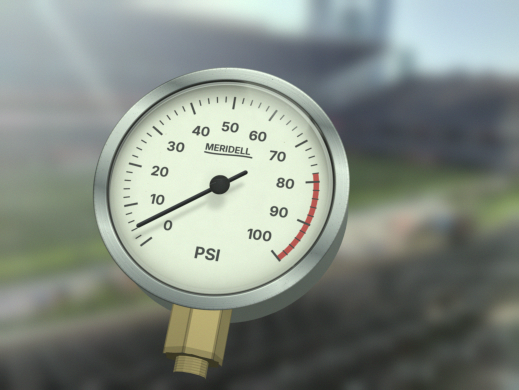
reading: **4** psi
